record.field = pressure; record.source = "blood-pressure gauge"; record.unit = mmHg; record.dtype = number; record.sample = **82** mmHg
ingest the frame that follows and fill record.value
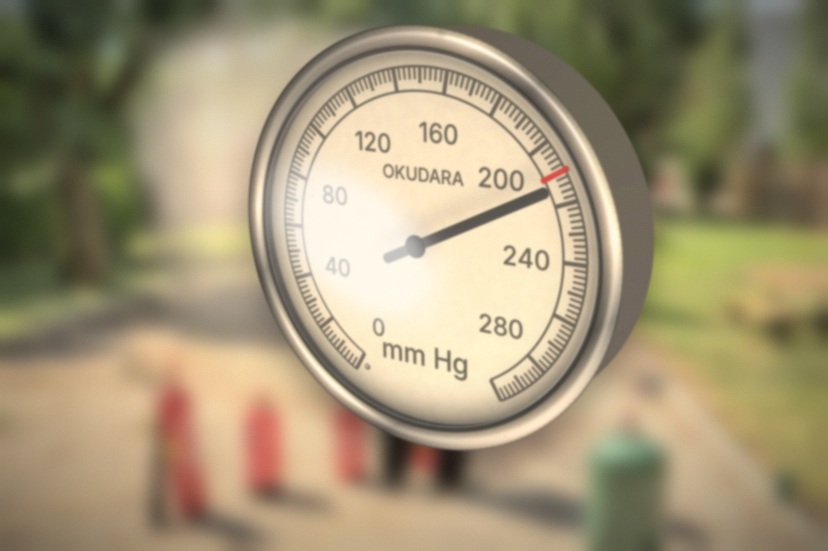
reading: **214** mmHg
